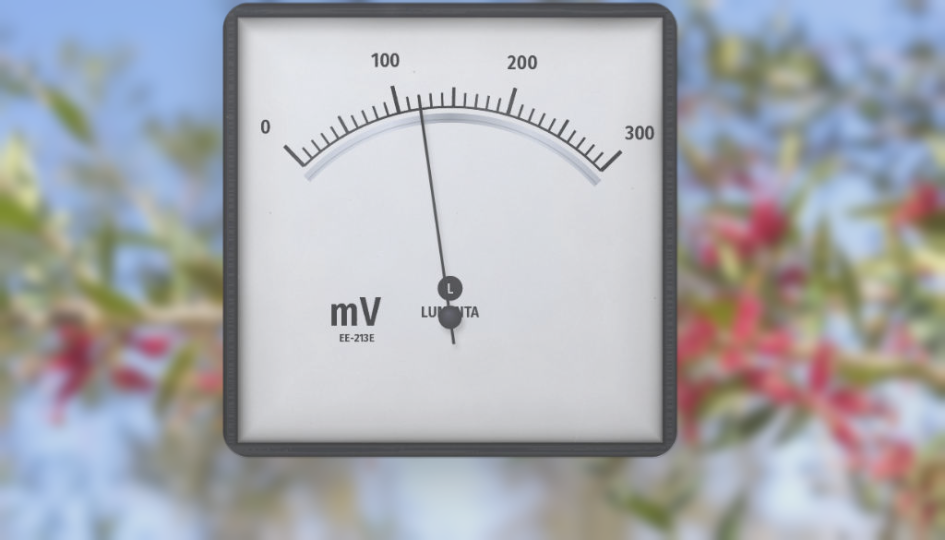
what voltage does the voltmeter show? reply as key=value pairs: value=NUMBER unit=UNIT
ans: value=120 unit=mV
